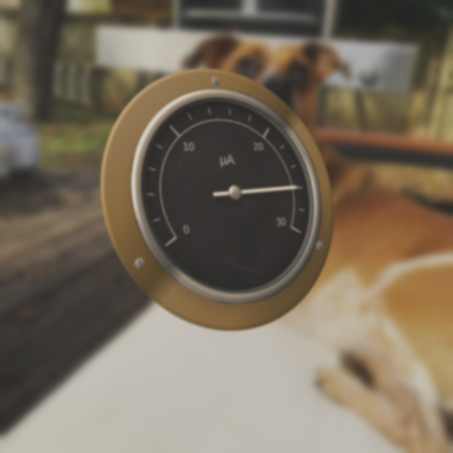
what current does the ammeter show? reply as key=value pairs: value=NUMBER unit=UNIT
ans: value=26 unit=µA
